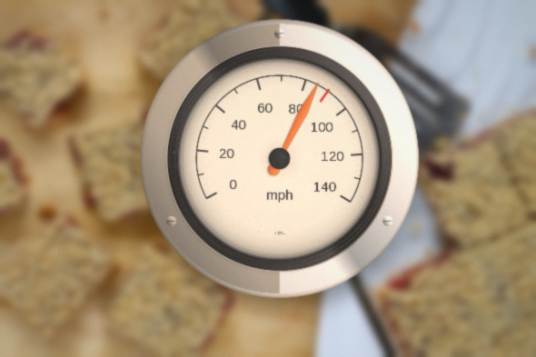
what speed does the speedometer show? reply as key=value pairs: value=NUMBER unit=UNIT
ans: value=85 unit=mph
